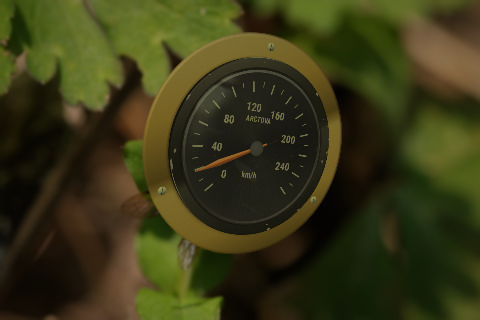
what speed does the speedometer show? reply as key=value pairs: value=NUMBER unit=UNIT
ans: value=20 unit=km/h
